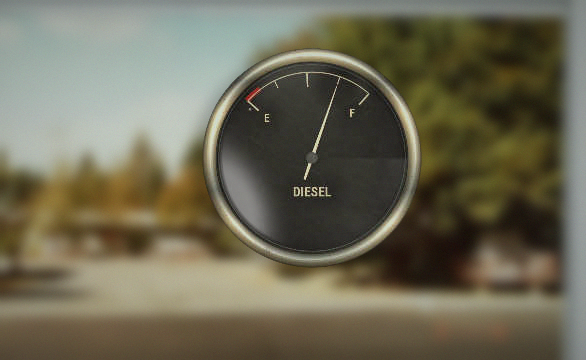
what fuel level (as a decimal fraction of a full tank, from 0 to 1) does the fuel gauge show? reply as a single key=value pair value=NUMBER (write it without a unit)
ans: value=0.75
